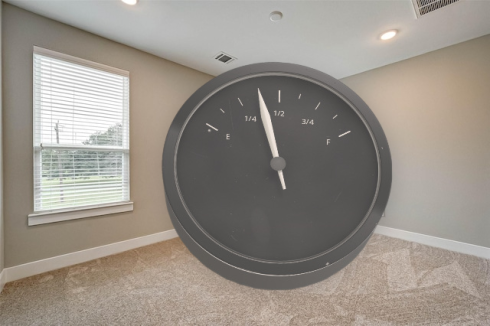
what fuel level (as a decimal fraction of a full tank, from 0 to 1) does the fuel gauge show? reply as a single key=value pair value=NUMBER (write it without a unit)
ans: value=0.375
